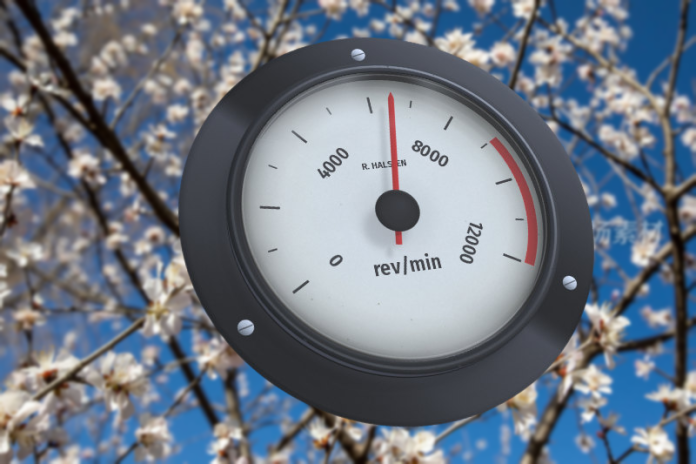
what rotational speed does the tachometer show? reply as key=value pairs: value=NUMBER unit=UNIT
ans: value=6500 unit=rpm
